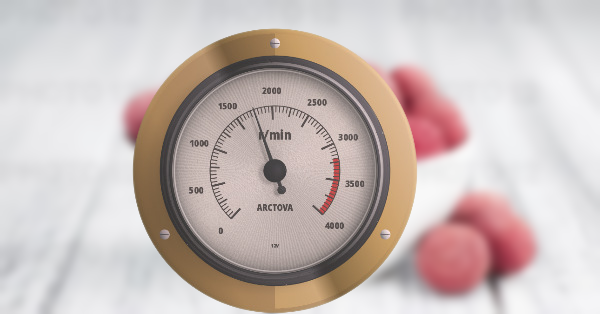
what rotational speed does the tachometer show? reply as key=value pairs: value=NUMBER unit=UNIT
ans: value=1750 unit=rpm
